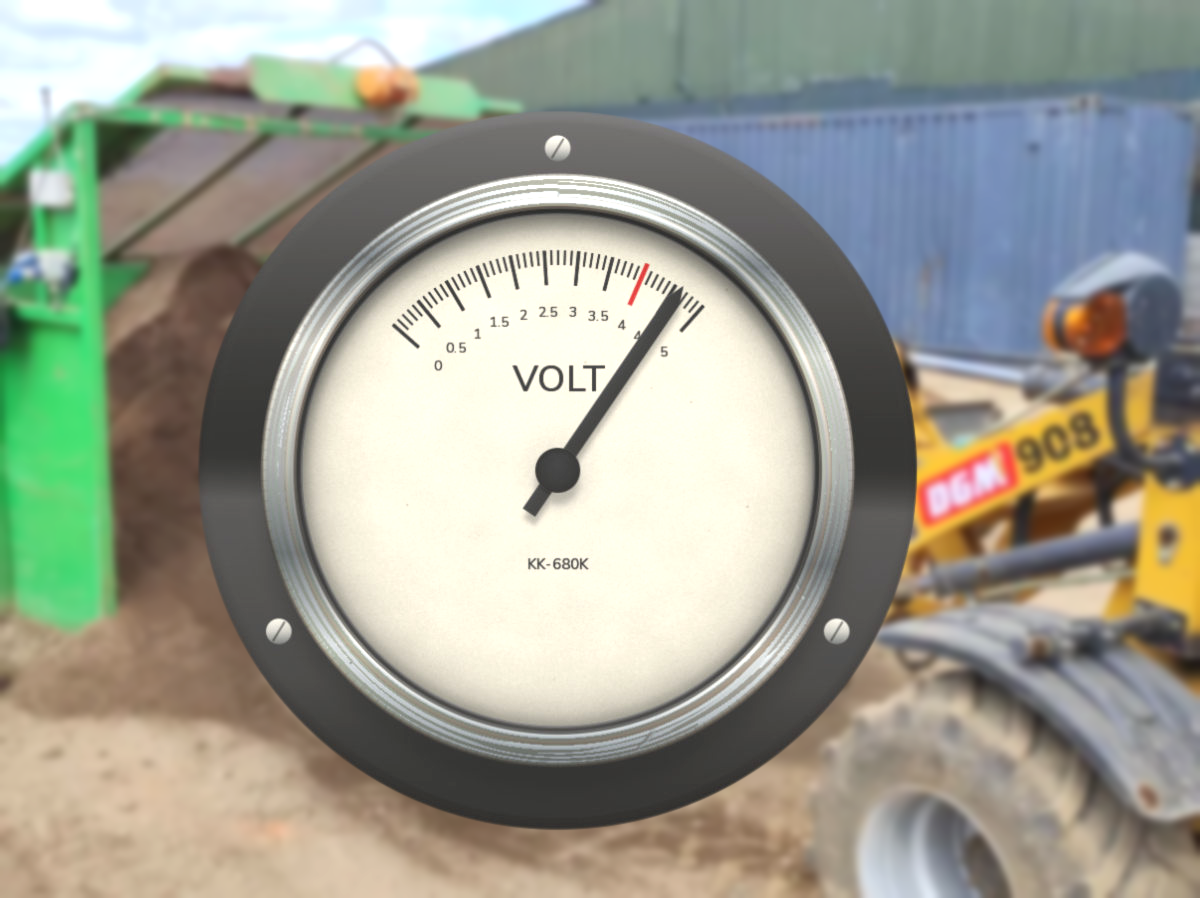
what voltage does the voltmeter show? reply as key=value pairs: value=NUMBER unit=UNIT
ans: value=4.6 unit=V
